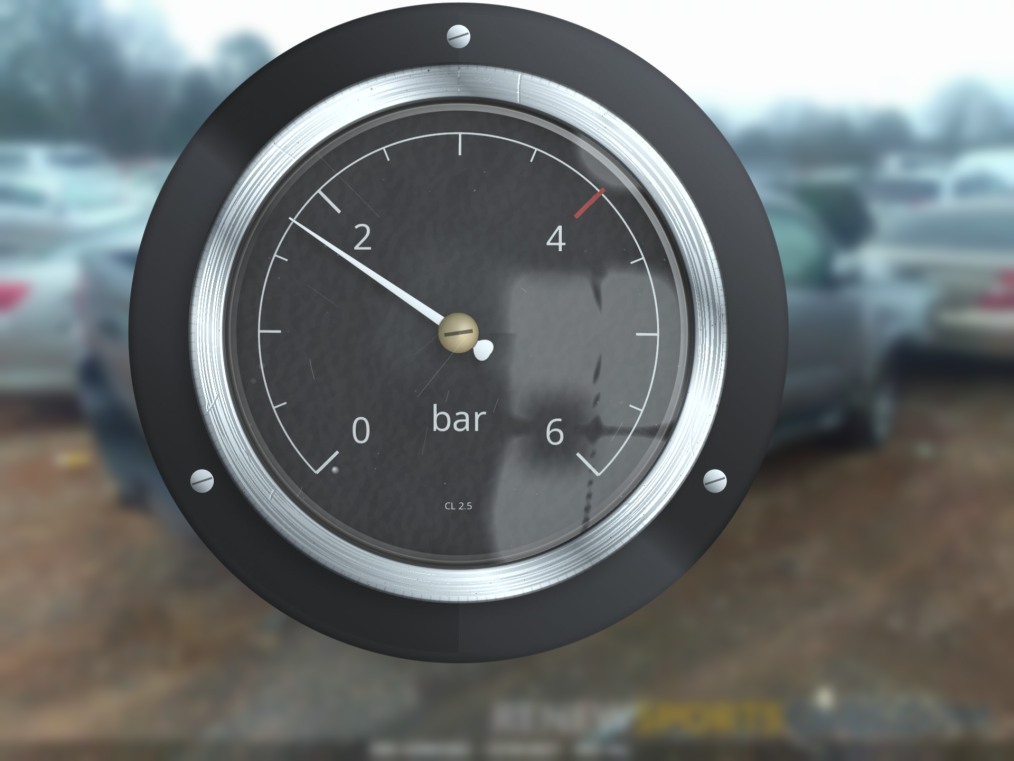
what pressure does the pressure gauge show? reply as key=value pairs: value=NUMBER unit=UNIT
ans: value=1.75 unit=bar
